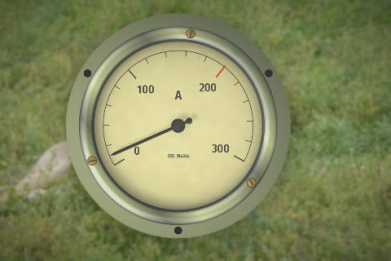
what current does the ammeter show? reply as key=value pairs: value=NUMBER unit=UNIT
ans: value=10 unit=A
